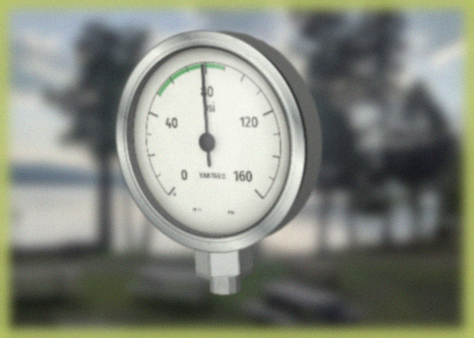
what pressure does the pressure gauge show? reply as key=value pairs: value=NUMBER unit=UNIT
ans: value=80 unit=psi
